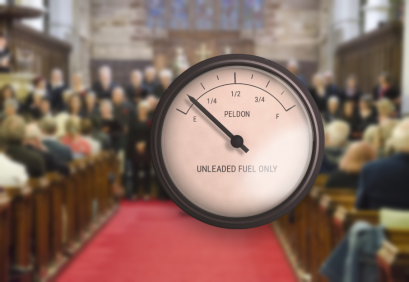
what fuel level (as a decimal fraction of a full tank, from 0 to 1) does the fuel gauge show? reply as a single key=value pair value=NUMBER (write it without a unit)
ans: value=0.125
